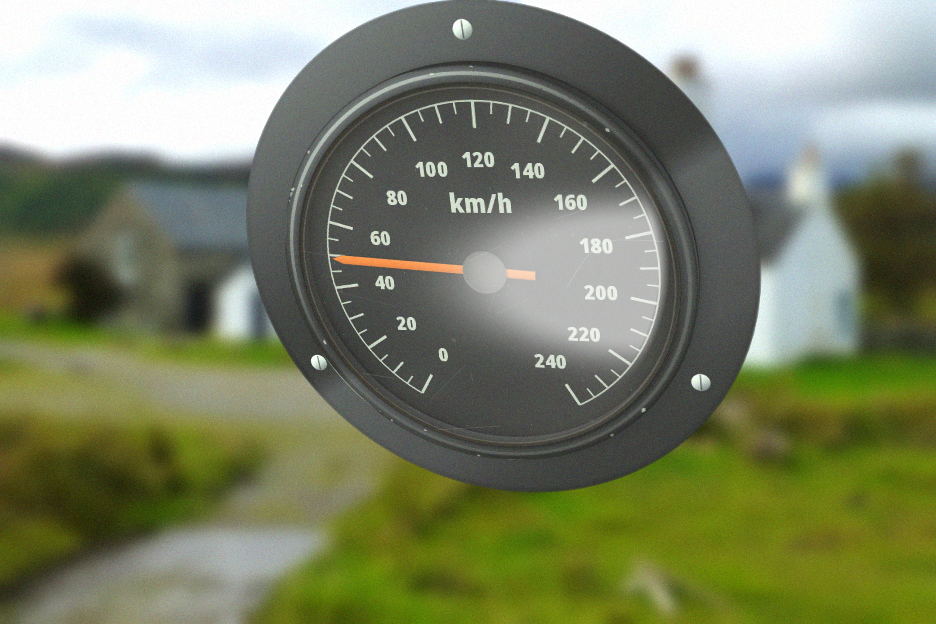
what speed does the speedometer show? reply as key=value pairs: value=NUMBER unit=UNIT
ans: value=50 unit=km/h
